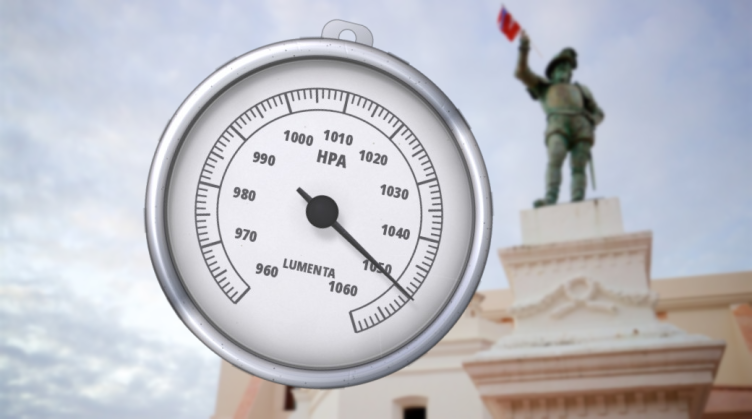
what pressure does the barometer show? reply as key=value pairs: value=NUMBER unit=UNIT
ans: value=1050 unit=hPa
